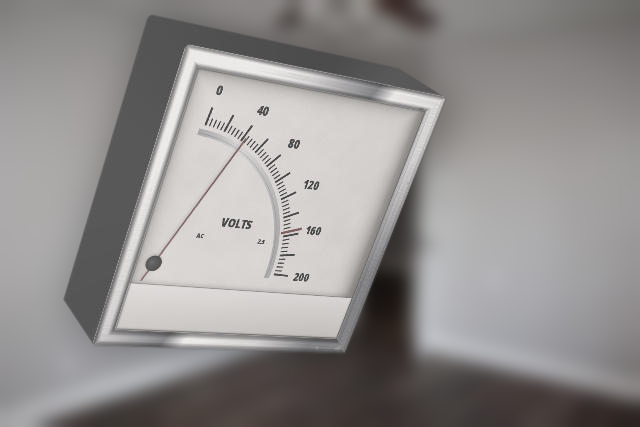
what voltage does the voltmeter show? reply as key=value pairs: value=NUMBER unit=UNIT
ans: value=40 unit=V
